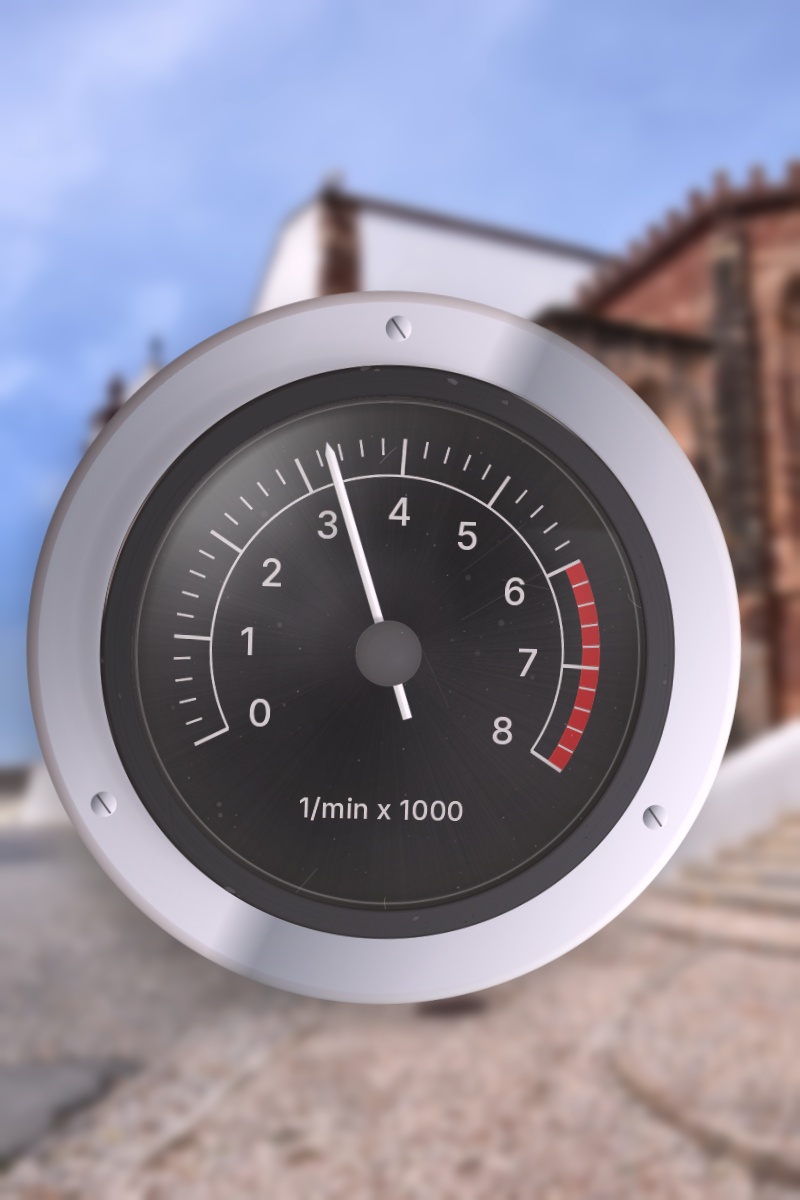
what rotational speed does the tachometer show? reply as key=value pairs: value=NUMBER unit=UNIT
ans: value=3300 unit=rpm
